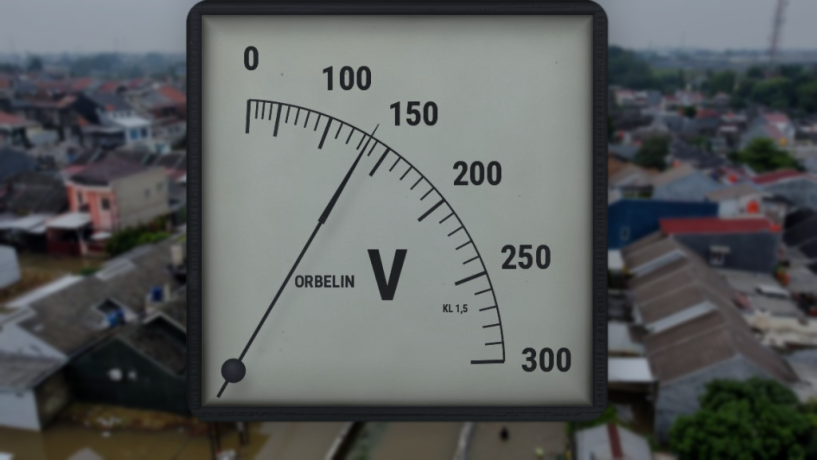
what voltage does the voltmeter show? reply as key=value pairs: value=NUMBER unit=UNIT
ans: value=135 unit=V
